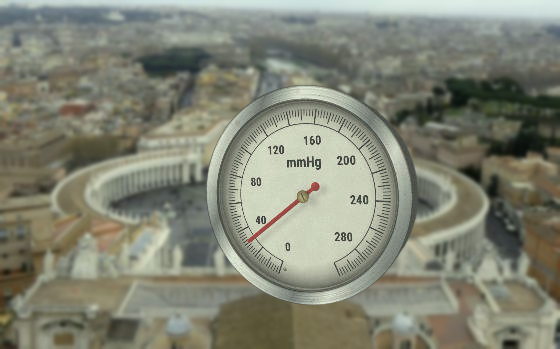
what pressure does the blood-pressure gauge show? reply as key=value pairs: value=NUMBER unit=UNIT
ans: value=30 unit=mmHg
